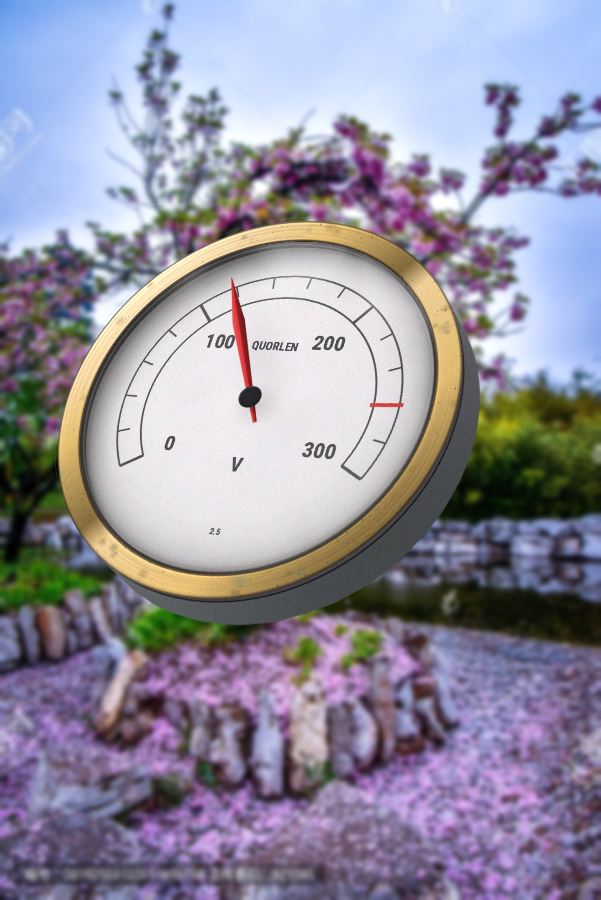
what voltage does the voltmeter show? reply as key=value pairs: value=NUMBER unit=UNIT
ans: value=120 unit=V
